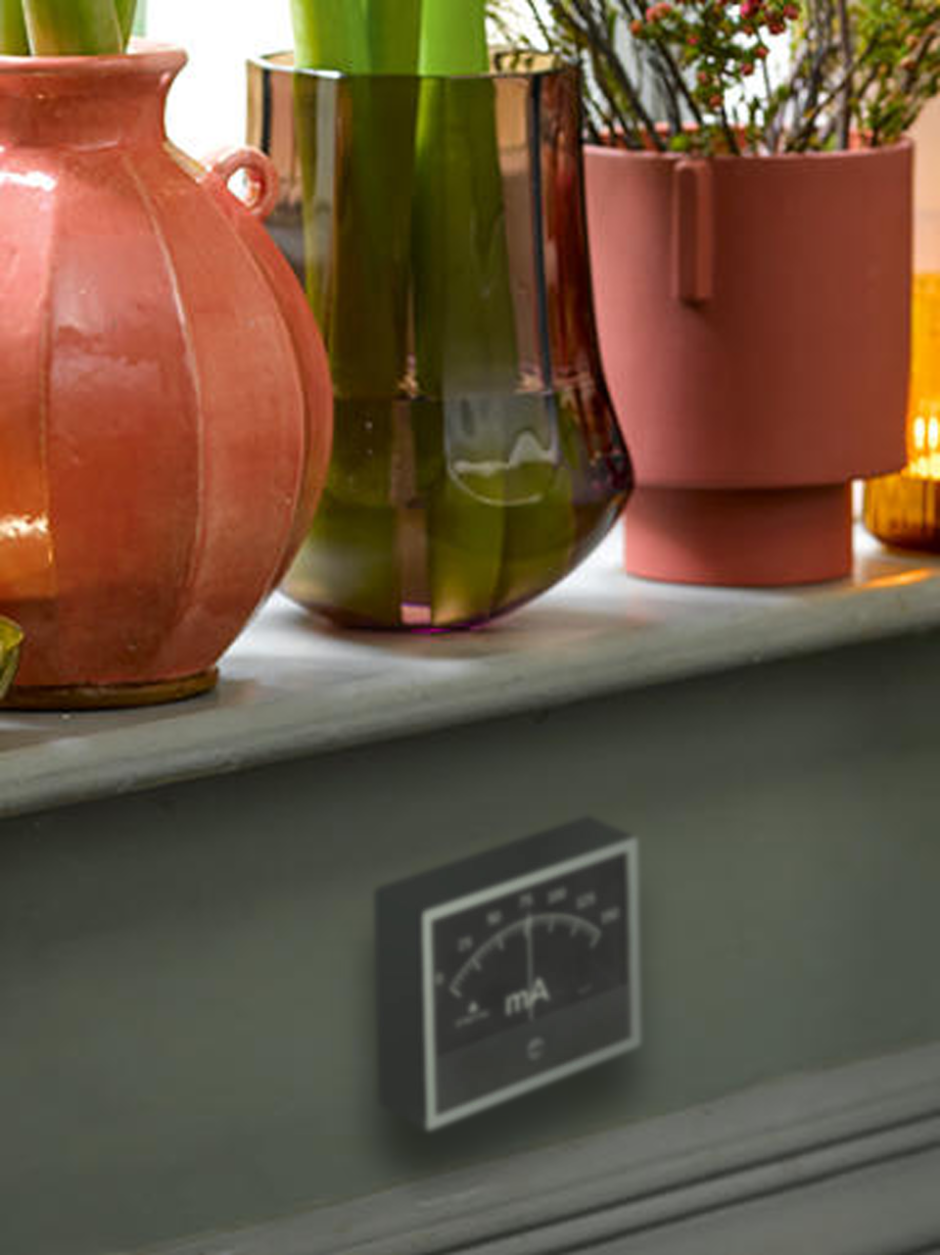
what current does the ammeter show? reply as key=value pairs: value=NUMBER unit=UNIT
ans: value=75 unit=mA
